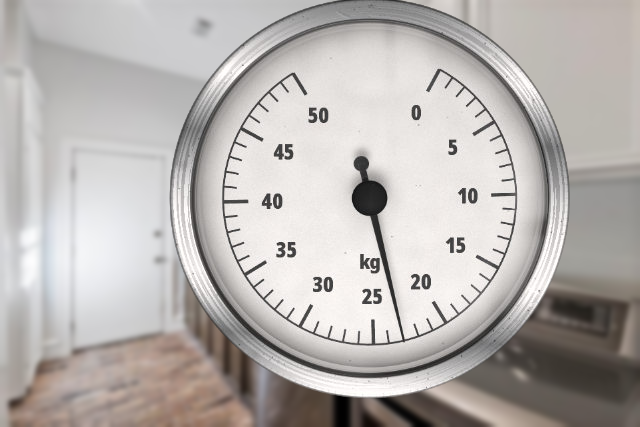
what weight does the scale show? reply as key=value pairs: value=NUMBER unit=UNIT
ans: value=23 unit=kg
